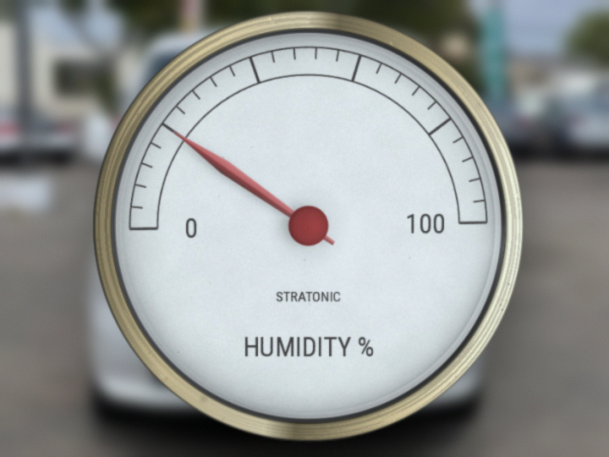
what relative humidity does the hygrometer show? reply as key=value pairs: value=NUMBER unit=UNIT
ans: value=20 unit=%
